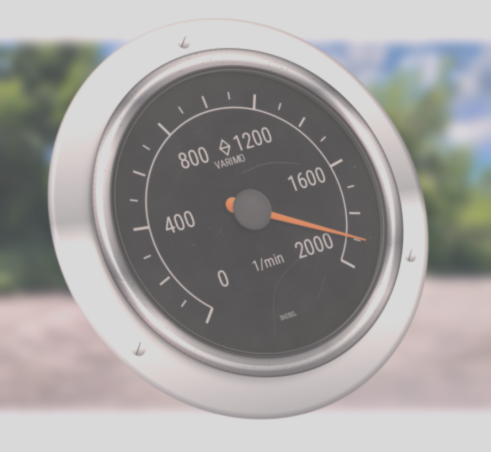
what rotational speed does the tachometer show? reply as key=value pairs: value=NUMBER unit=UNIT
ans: value=1900 unit=rpm
